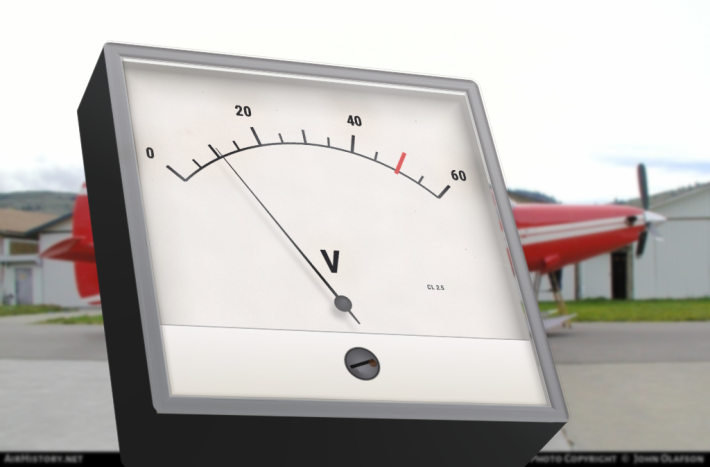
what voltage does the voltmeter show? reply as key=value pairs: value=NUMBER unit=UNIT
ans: value=10 unit=V
